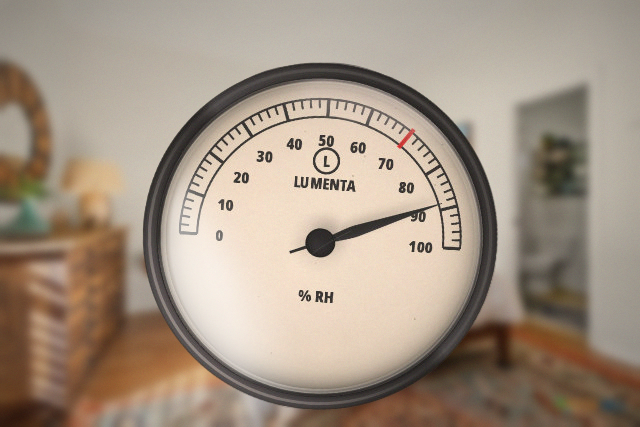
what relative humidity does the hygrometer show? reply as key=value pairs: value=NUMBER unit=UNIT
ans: value=88 unit=%
